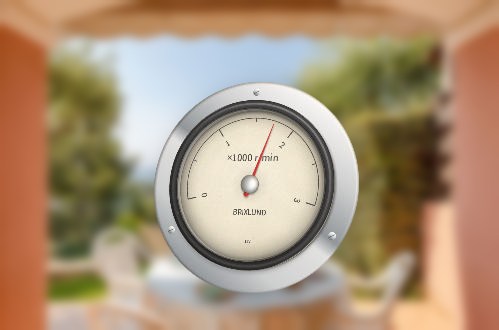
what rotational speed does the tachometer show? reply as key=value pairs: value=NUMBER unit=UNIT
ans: value=1750 unit=rpm
